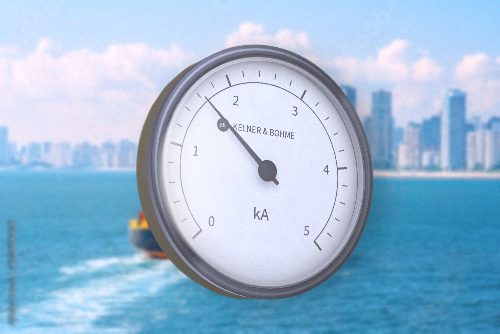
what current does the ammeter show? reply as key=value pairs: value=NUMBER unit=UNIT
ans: value=1.6 unit=kA
